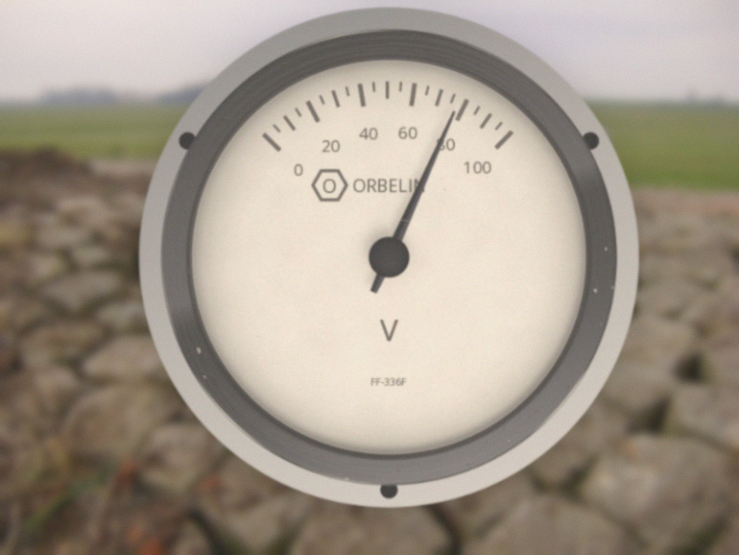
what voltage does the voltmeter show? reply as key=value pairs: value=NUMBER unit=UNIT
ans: value=77.5 unit=V
